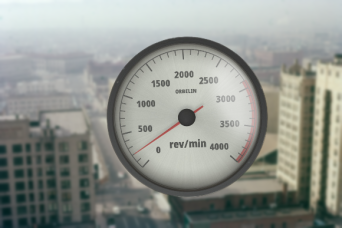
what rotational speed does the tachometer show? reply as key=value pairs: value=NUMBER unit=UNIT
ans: value=200 unit=rpm
